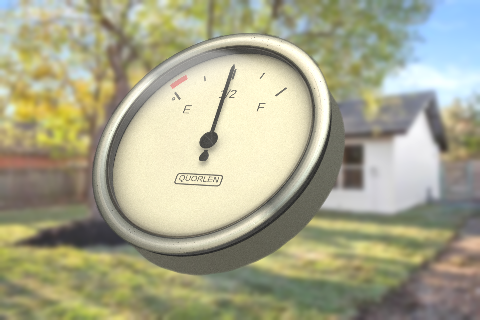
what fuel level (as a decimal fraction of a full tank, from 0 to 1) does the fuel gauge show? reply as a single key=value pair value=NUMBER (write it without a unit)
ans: value=0.5
